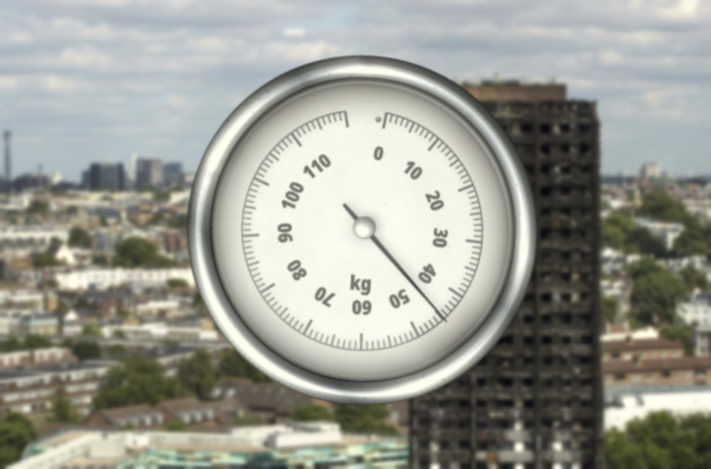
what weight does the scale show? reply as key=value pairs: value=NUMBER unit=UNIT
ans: value=45 unit=kg
